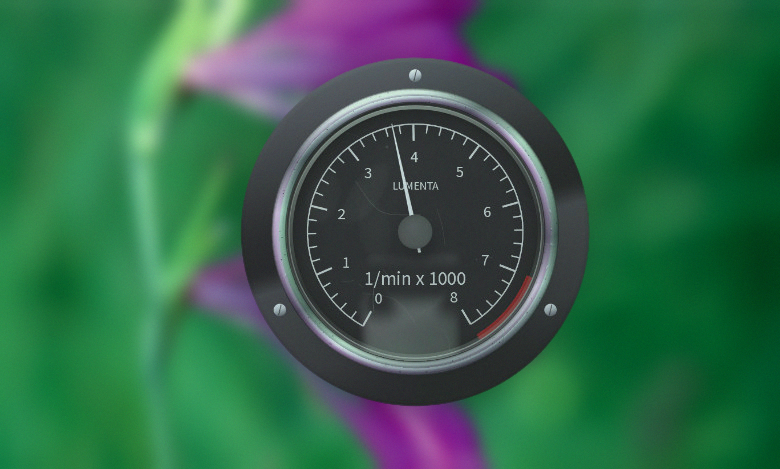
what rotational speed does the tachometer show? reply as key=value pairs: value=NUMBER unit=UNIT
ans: value=3700 unit=rpm
